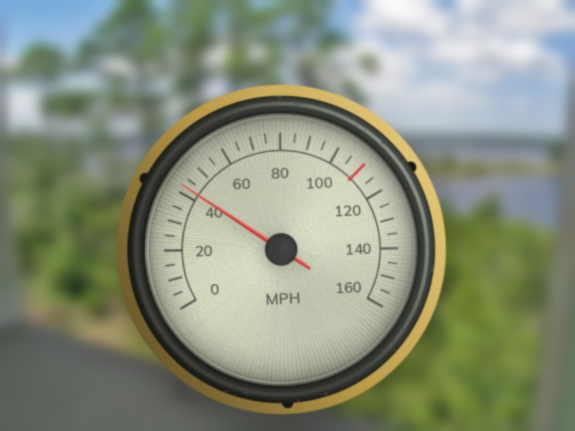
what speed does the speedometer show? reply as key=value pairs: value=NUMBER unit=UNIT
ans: value=42.5 unit=mph
